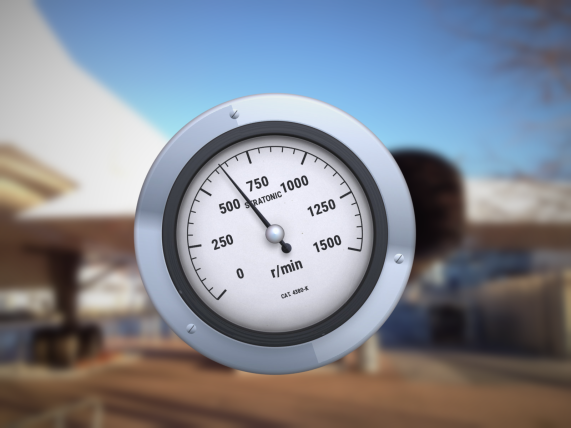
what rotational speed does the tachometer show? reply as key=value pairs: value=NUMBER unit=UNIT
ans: value=625 unit=rpm
